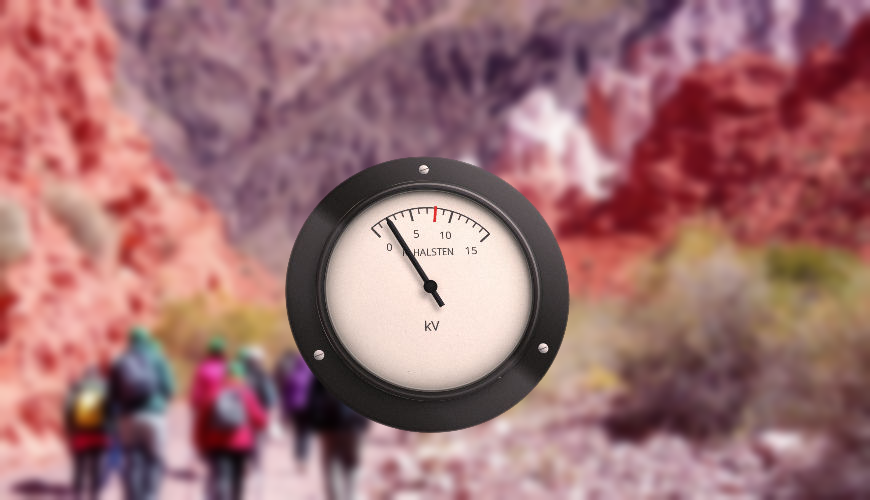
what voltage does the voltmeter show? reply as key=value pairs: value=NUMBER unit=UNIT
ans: value=2 unit=kV
